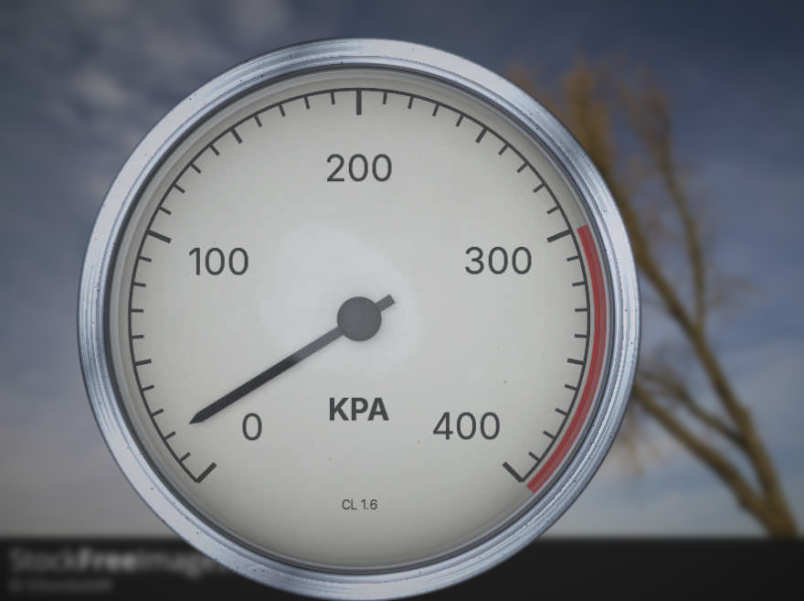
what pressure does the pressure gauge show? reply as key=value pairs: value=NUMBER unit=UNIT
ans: value=20 unit=kPa
